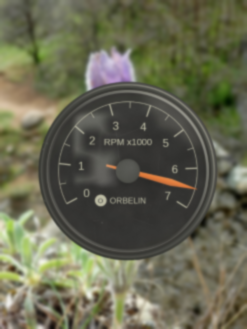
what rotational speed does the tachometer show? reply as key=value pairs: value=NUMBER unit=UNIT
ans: value=6500 unit=rpm
